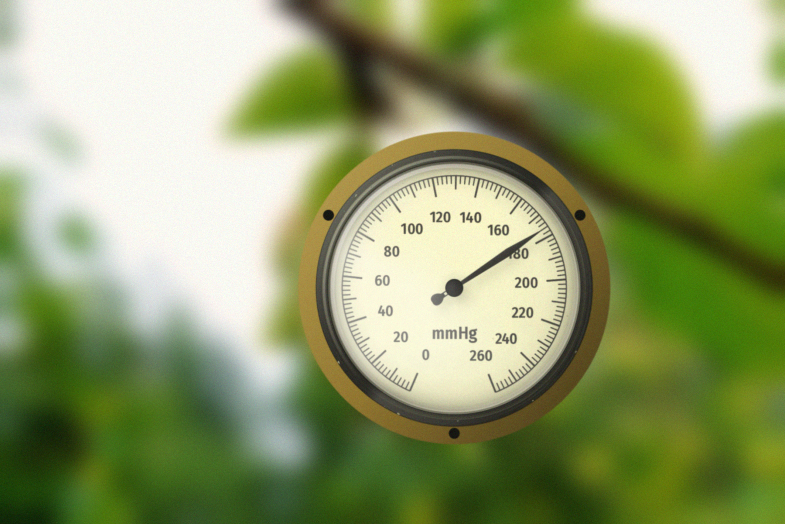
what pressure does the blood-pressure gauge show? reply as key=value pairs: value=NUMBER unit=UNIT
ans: value=176 unit=mmHg
